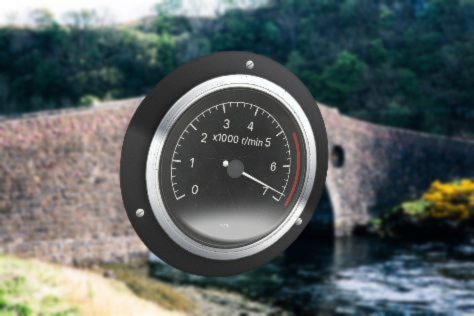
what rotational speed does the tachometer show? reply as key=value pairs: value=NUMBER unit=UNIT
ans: value=6800 unit=rpm
